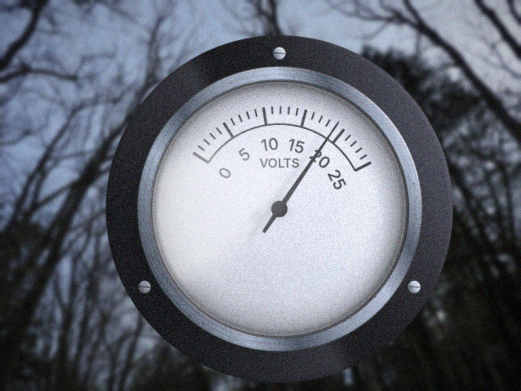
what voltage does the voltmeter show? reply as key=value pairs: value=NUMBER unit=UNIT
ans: value=19 unit=V
